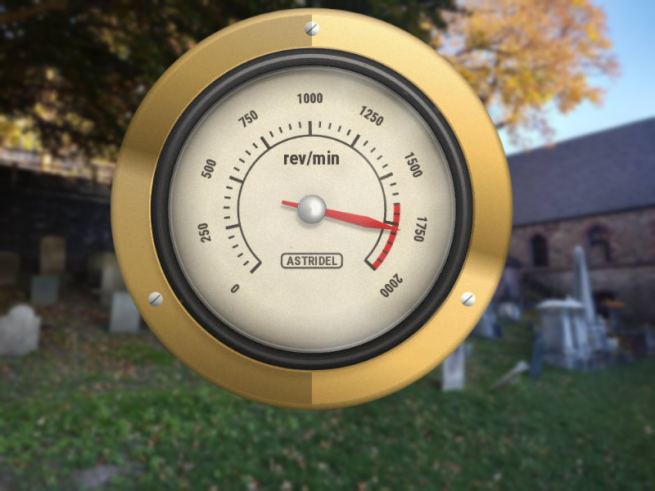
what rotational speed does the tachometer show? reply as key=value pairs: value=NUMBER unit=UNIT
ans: value=1775 unit=rpm
